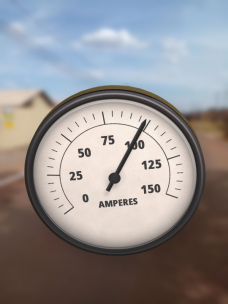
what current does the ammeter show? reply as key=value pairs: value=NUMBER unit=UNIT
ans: value=97.5 unit=A
